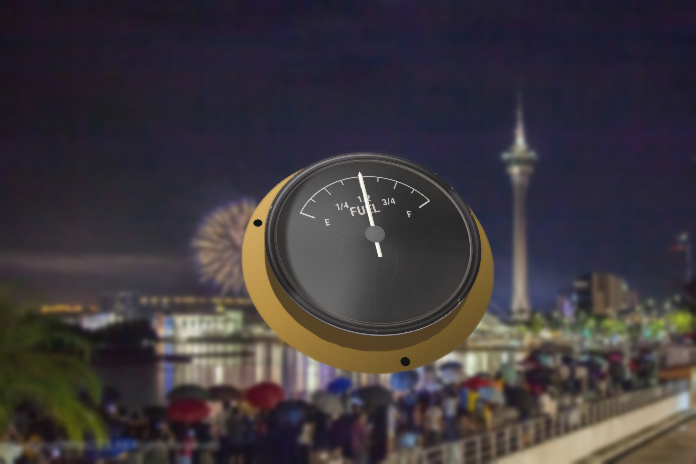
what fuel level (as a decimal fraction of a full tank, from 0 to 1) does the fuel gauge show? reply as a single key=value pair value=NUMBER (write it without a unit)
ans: value=0.5
